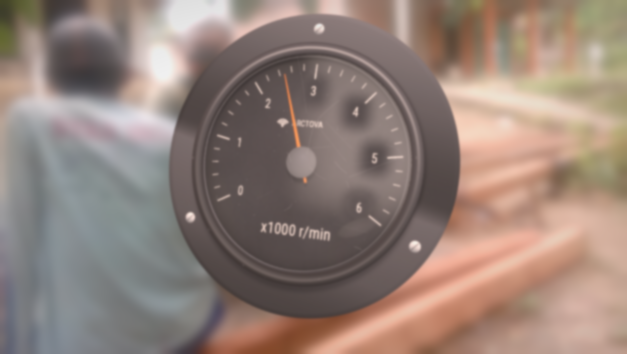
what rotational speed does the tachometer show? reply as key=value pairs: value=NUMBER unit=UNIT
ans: value=2500 unit=rpm
